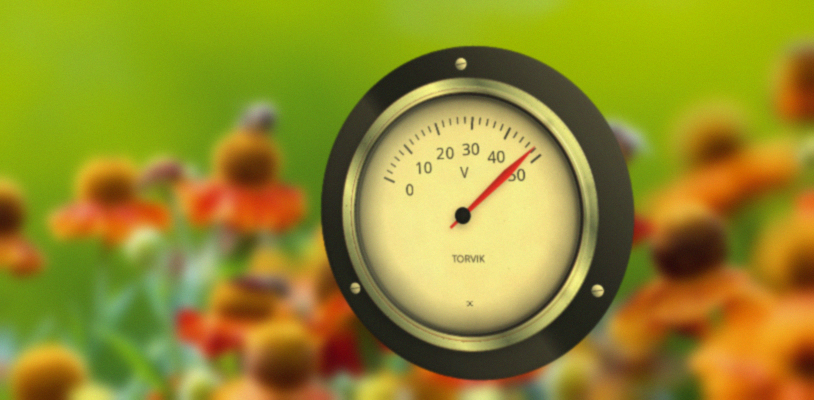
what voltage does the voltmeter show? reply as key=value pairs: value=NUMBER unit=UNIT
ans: value=48 unit=V
